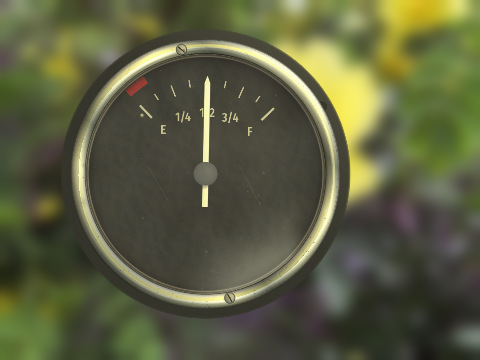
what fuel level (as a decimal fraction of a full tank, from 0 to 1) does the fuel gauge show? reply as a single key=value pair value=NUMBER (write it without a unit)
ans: value=0.5
